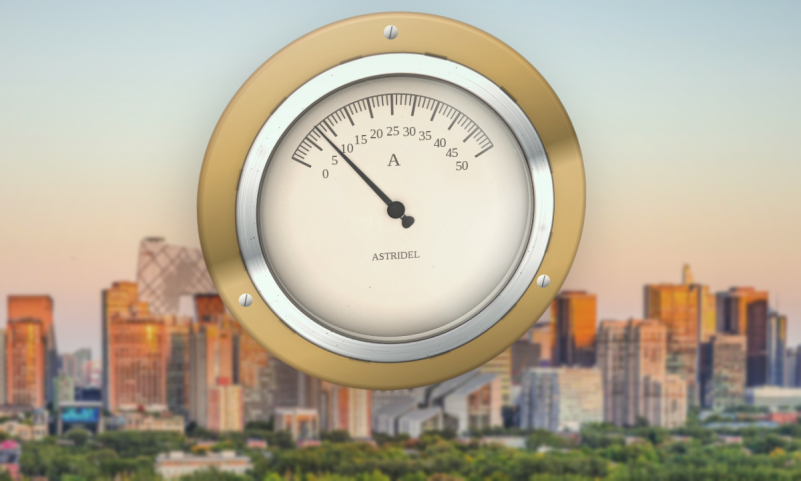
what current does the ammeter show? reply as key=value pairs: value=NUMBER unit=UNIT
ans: value=8 unit=A
